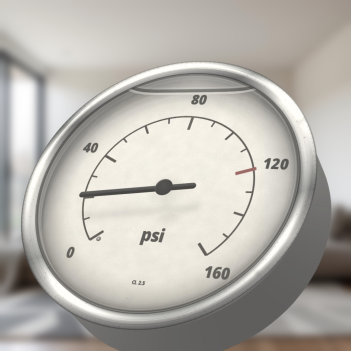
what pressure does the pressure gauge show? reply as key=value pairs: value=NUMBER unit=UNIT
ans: value=20 unit=psi
